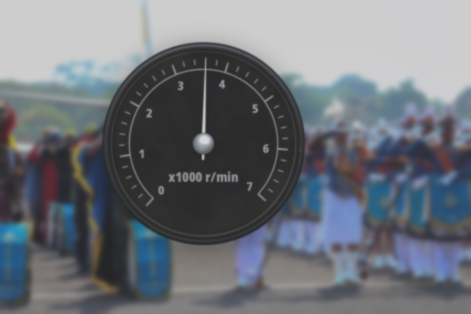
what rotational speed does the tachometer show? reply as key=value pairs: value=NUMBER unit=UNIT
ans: value=3600 unit=rpm
